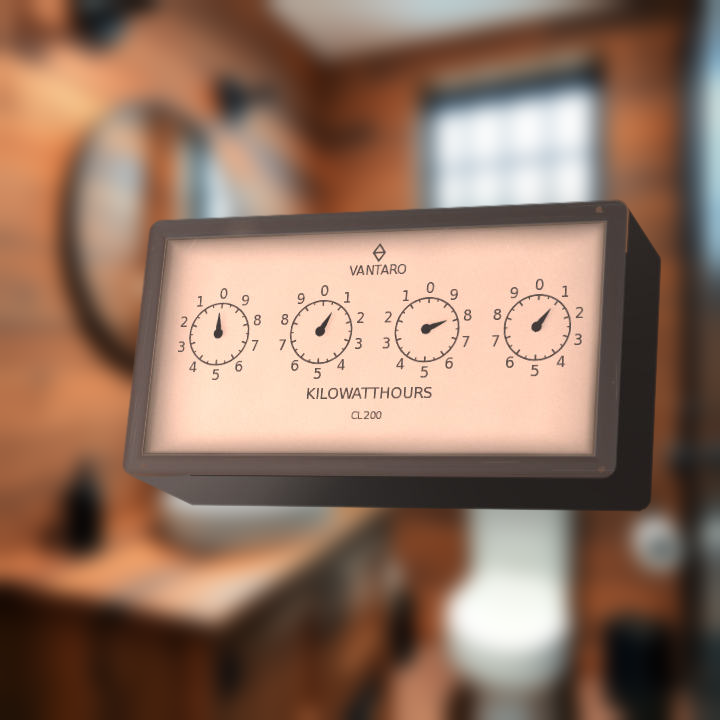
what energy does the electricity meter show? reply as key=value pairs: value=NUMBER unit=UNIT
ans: value=81 unit=kWh
